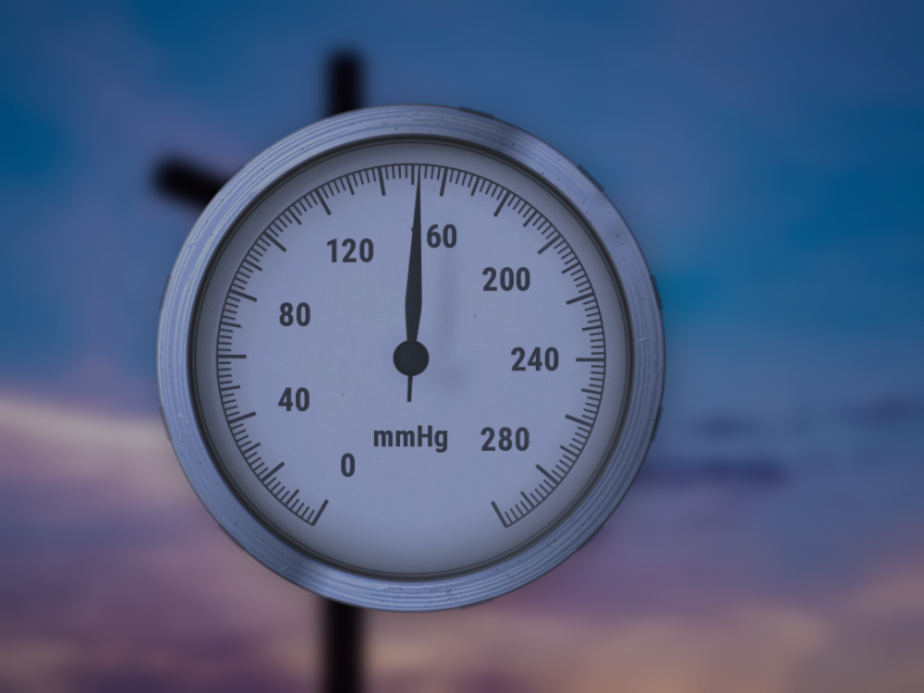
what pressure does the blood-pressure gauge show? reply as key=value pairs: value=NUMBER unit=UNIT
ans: value=152 unit=mmHg
